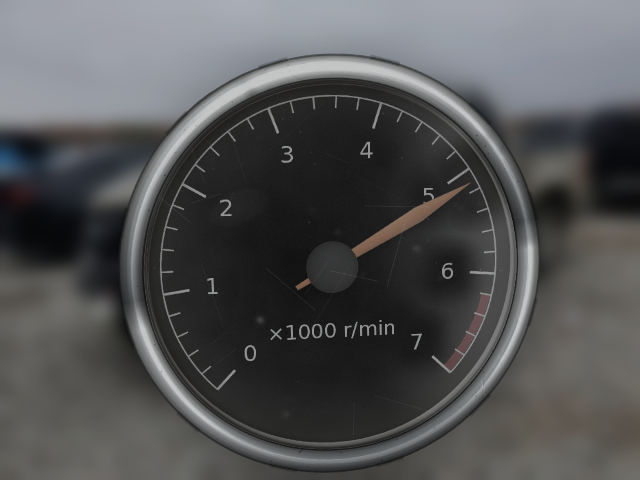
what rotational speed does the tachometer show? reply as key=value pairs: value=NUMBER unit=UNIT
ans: value=5100 unit=rpm
